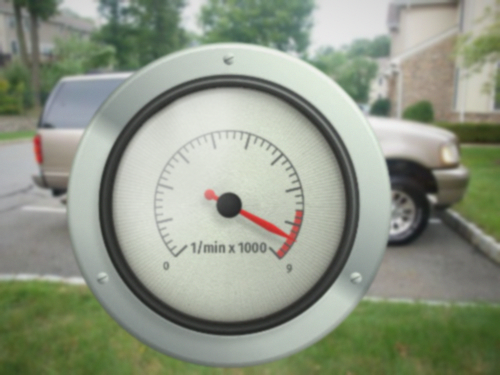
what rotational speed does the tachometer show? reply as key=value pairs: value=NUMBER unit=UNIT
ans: value=8400 unit=rpm
